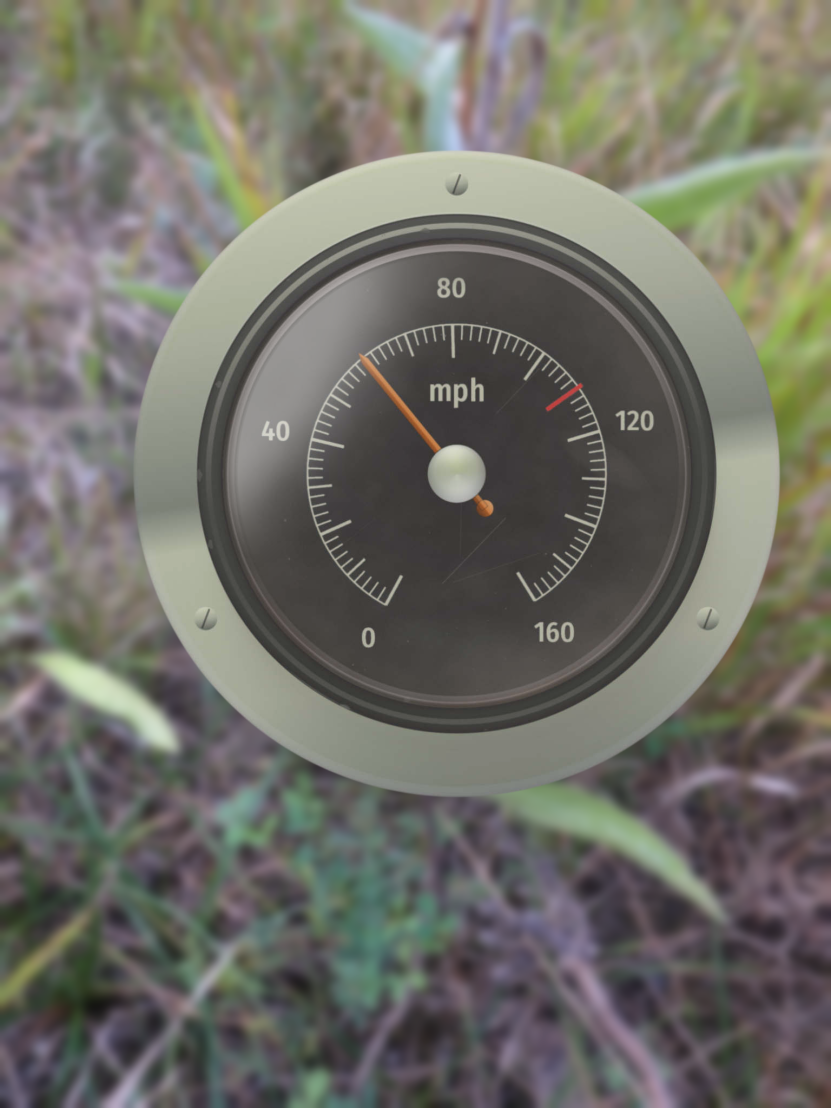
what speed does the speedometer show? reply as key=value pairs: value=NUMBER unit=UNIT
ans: value=60 unit=mph
